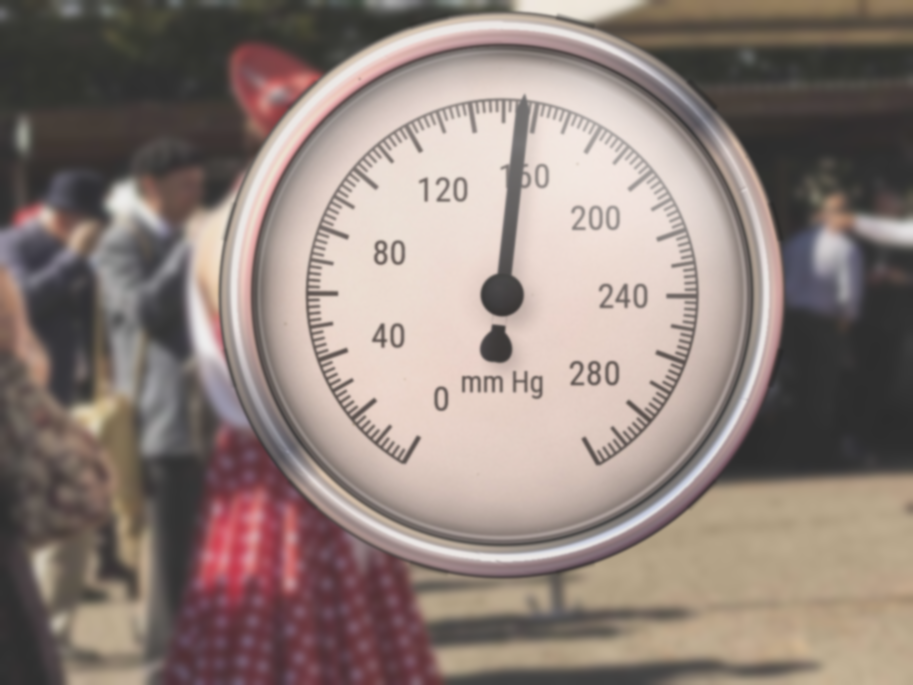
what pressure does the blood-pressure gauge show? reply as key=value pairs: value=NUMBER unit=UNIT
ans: value=156 unit=mmHg
